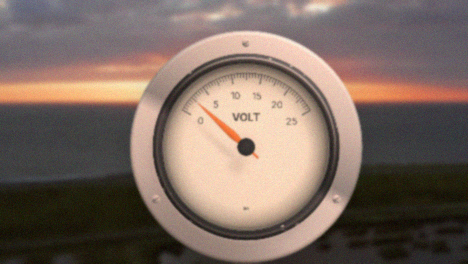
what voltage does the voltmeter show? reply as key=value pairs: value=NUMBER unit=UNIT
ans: value=2.5 unit=V
